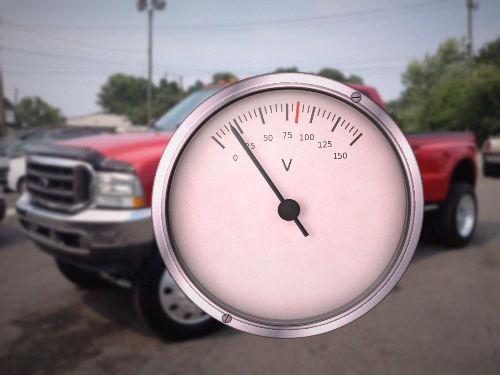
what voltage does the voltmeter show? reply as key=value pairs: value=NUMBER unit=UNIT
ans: value=20 unit=V
